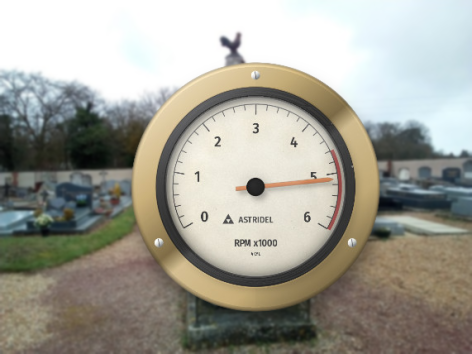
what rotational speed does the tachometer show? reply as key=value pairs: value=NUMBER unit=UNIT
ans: value=5100 unit=rpm
